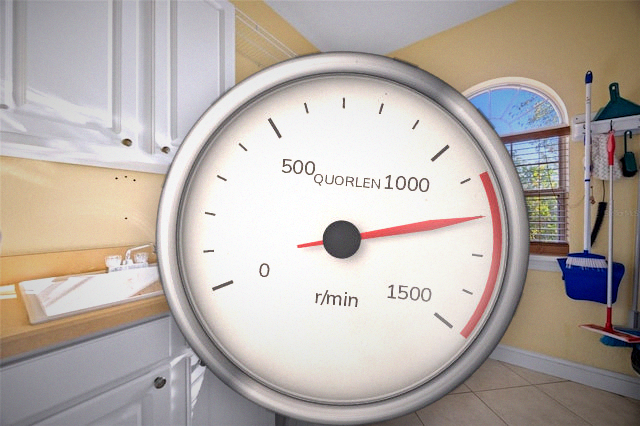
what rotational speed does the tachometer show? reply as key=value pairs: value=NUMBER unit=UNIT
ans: value=1200 unit=rpm
